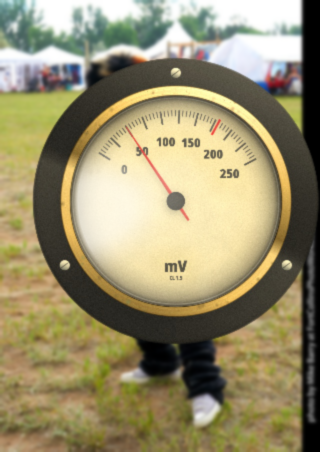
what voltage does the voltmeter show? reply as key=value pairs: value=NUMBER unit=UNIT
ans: value=50 unit=mV
